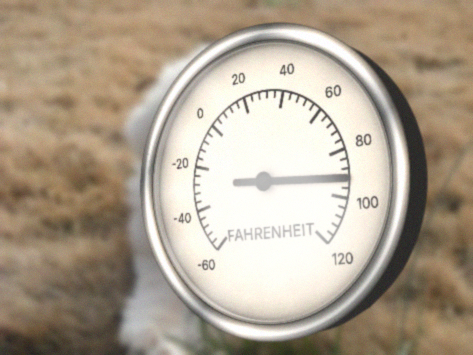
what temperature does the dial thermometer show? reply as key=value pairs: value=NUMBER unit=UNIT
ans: value=92 unit=°F
